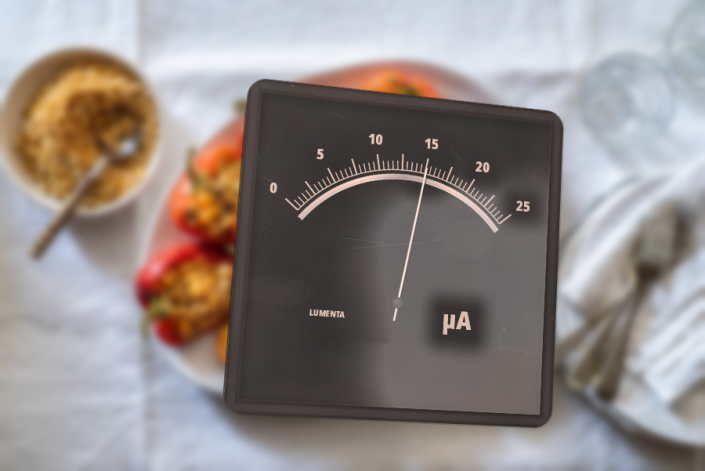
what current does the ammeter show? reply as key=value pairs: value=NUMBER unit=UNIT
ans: value=15 unit=µA
